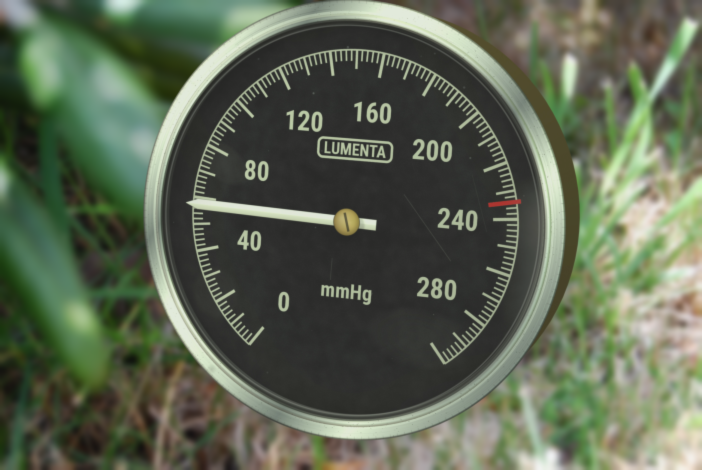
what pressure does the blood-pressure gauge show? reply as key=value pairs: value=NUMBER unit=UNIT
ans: value=58 unit=mmHg
